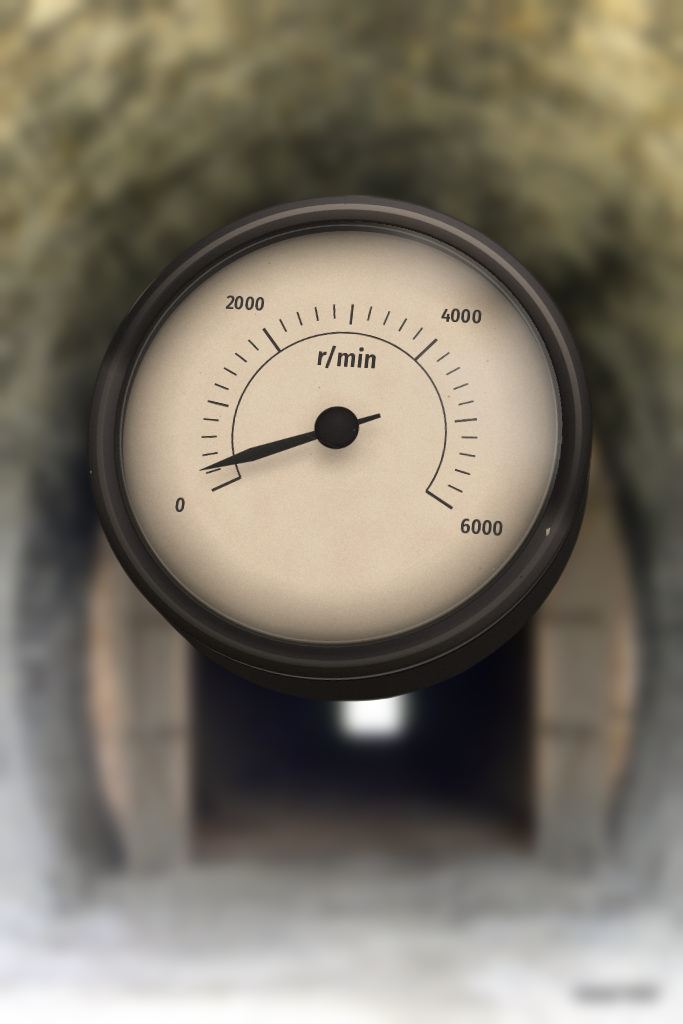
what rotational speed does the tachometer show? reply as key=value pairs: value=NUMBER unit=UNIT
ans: value=200 unit=rpm
